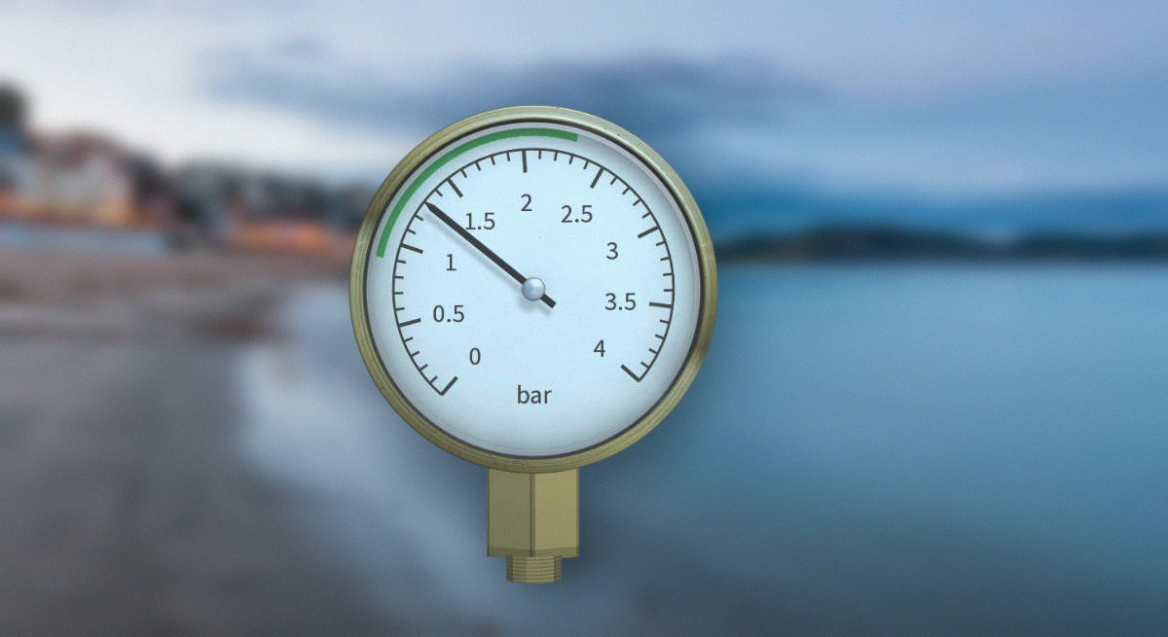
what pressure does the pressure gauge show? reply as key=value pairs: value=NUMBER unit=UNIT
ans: value=1.3 unit=bar
